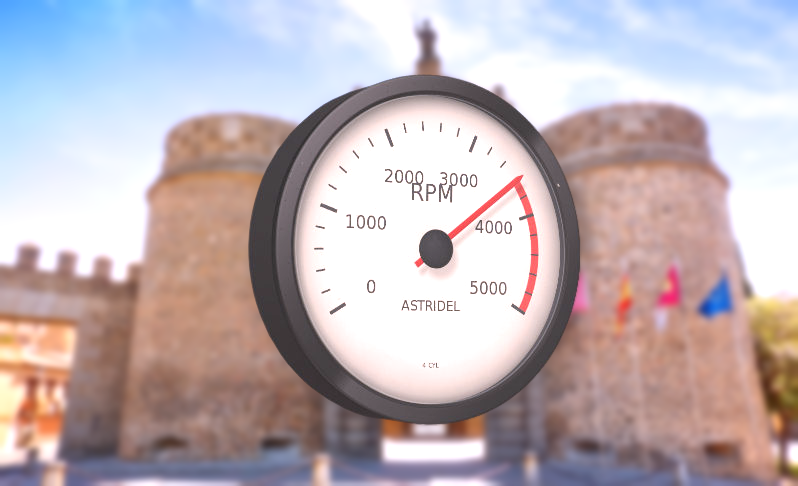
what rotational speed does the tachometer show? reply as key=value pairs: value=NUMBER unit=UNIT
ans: value=3600 unit=rpm
